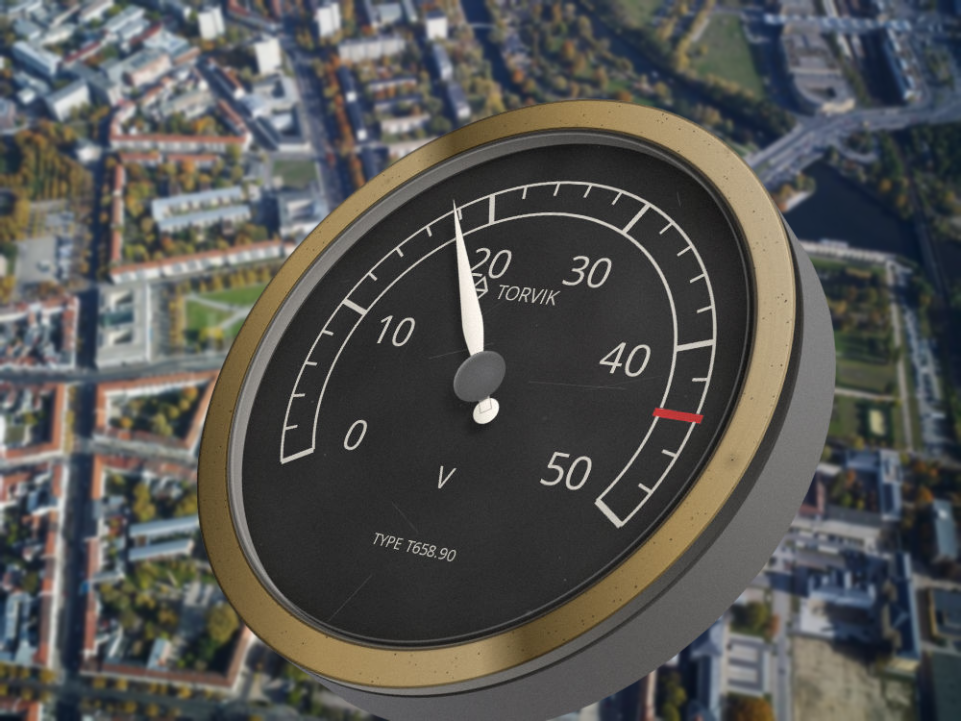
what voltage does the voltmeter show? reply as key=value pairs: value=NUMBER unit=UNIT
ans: value=18 unit=V
